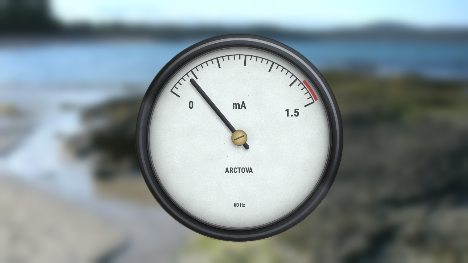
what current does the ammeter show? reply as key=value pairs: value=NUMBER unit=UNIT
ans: value=0.2 unit=mA
